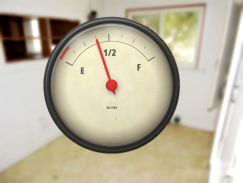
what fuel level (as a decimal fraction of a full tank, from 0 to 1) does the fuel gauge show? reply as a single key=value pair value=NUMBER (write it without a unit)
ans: value=0.375
